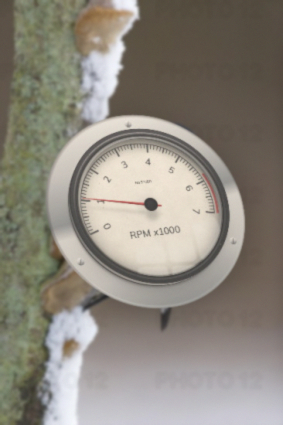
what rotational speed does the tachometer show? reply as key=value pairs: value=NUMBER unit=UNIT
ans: value=1000 unit=rpm
